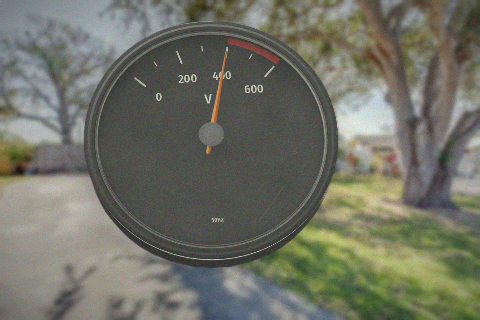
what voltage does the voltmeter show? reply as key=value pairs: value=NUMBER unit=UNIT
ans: value=400 unit=V
